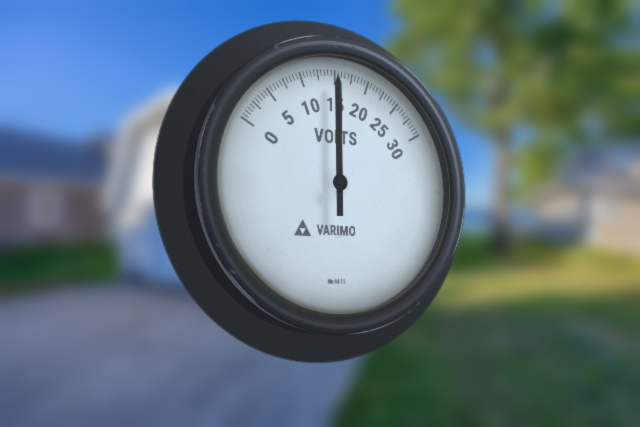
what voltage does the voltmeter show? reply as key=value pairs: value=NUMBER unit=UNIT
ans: value=15 unit=V
